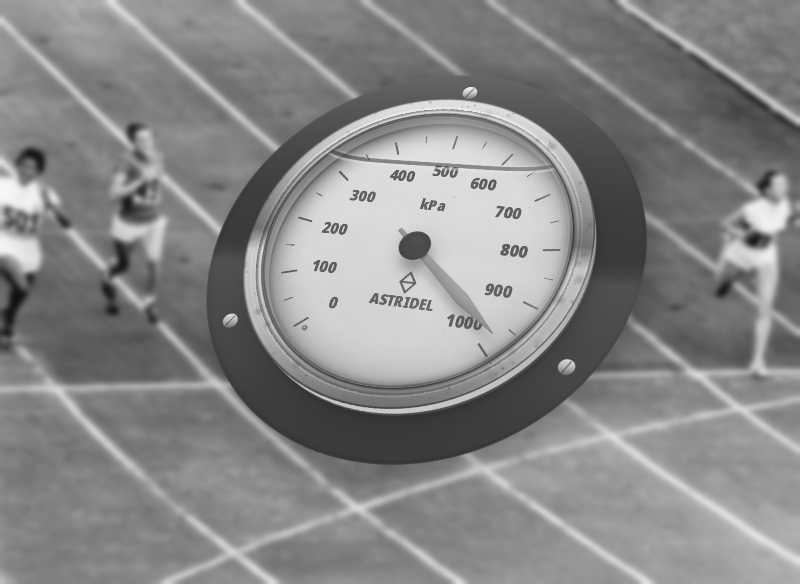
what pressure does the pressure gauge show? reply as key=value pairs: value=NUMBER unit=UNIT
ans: value=975 unit=kPa
